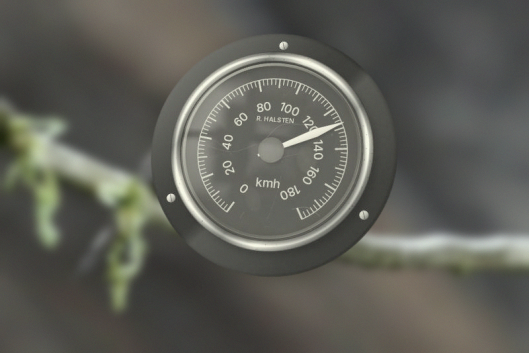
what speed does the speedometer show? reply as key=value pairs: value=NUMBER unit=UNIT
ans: value=128 unit=km/h
